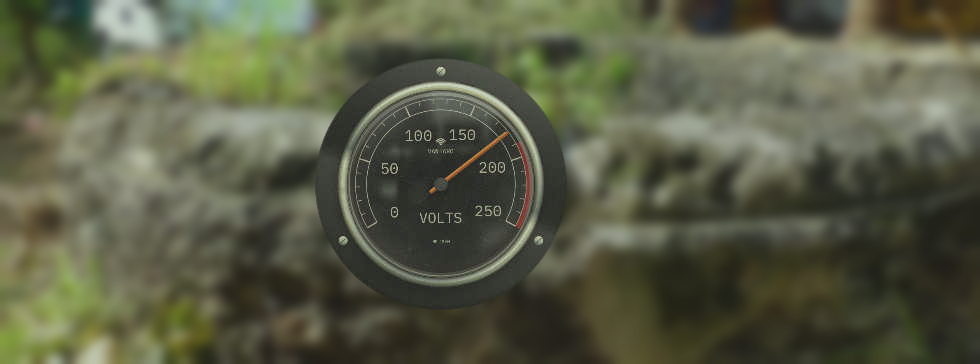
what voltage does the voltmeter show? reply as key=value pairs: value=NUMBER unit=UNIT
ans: value=180 unit=V
